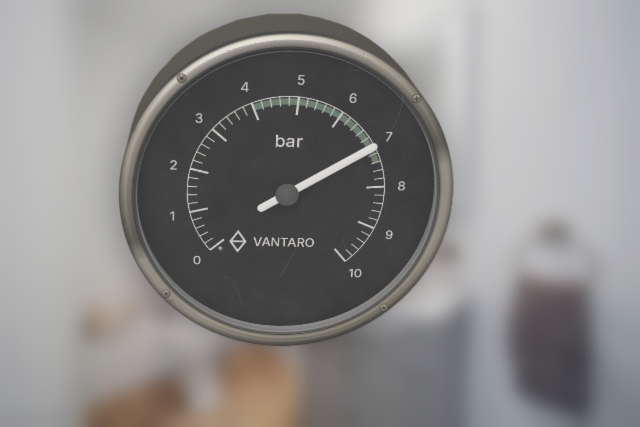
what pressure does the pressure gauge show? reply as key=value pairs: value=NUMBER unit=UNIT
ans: value=7 unit=bar
